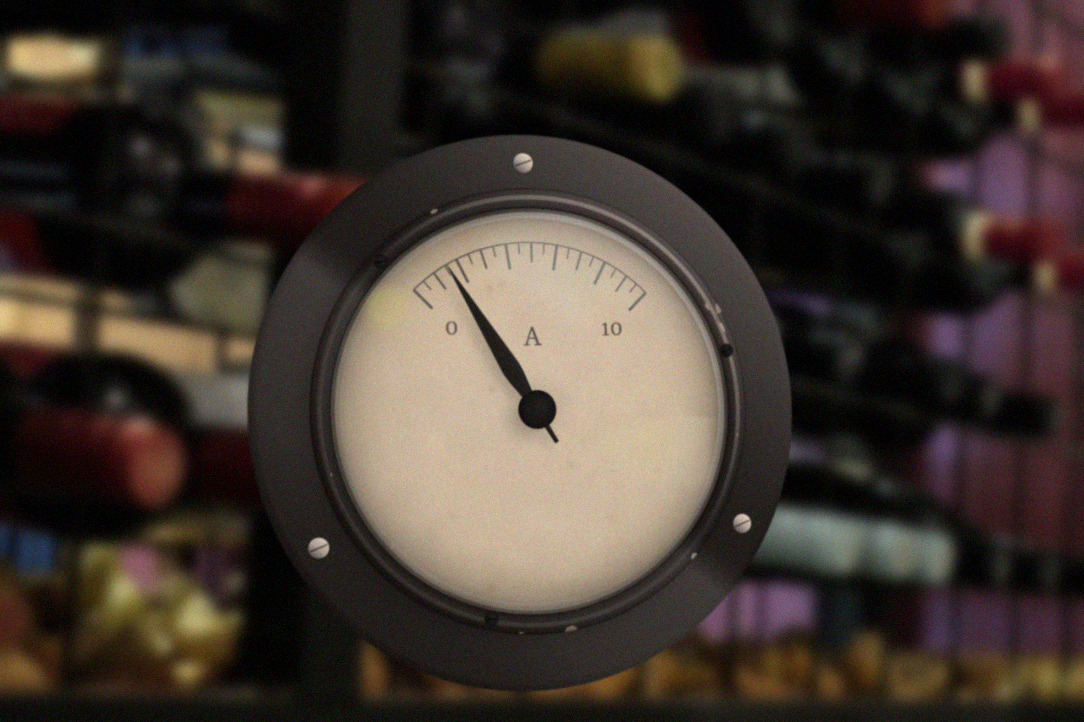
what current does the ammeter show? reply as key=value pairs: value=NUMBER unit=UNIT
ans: value=1.5 unit=A
